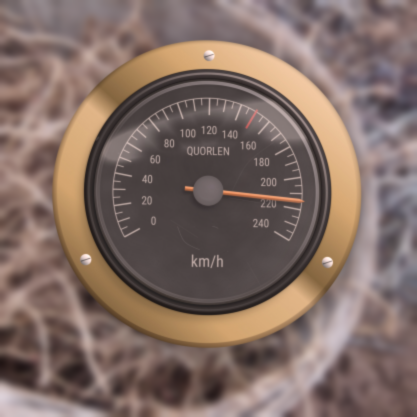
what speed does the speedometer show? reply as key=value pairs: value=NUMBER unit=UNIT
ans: value=215 unit=km/h
